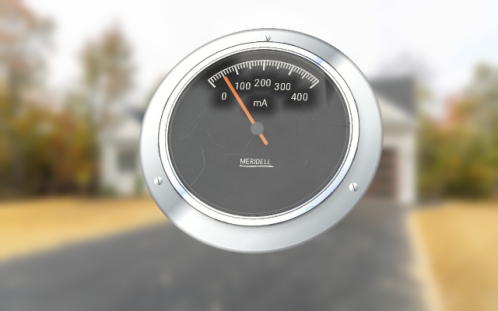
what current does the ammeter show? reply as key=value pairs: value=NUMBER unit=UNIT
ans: value=50 unit=mA
